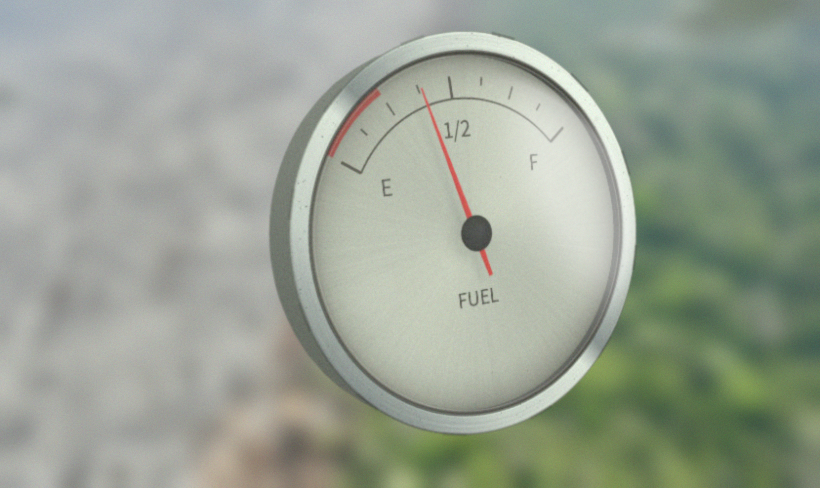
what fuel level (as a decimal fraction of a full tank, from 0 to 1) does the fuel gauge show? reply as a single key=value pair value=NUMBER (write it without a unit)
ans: value=0.375
